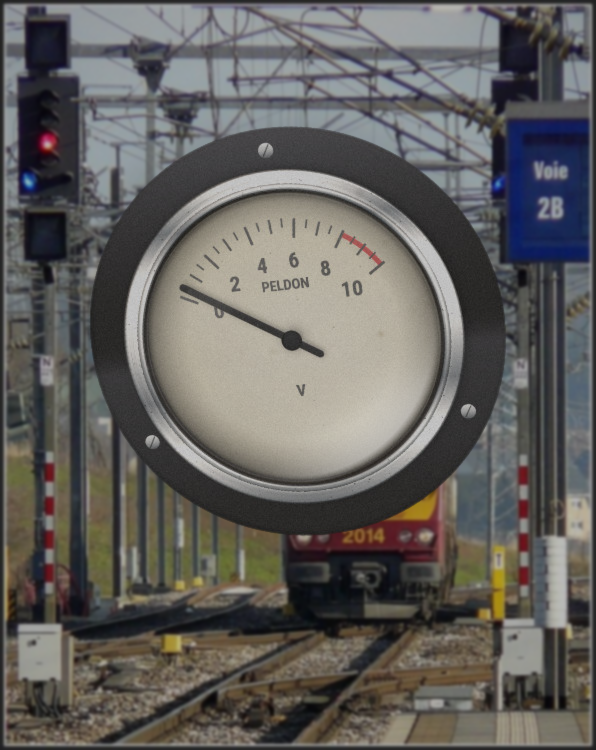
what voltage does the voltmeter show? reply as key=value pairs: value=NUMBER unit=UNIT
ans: value=0.5 unit=V
